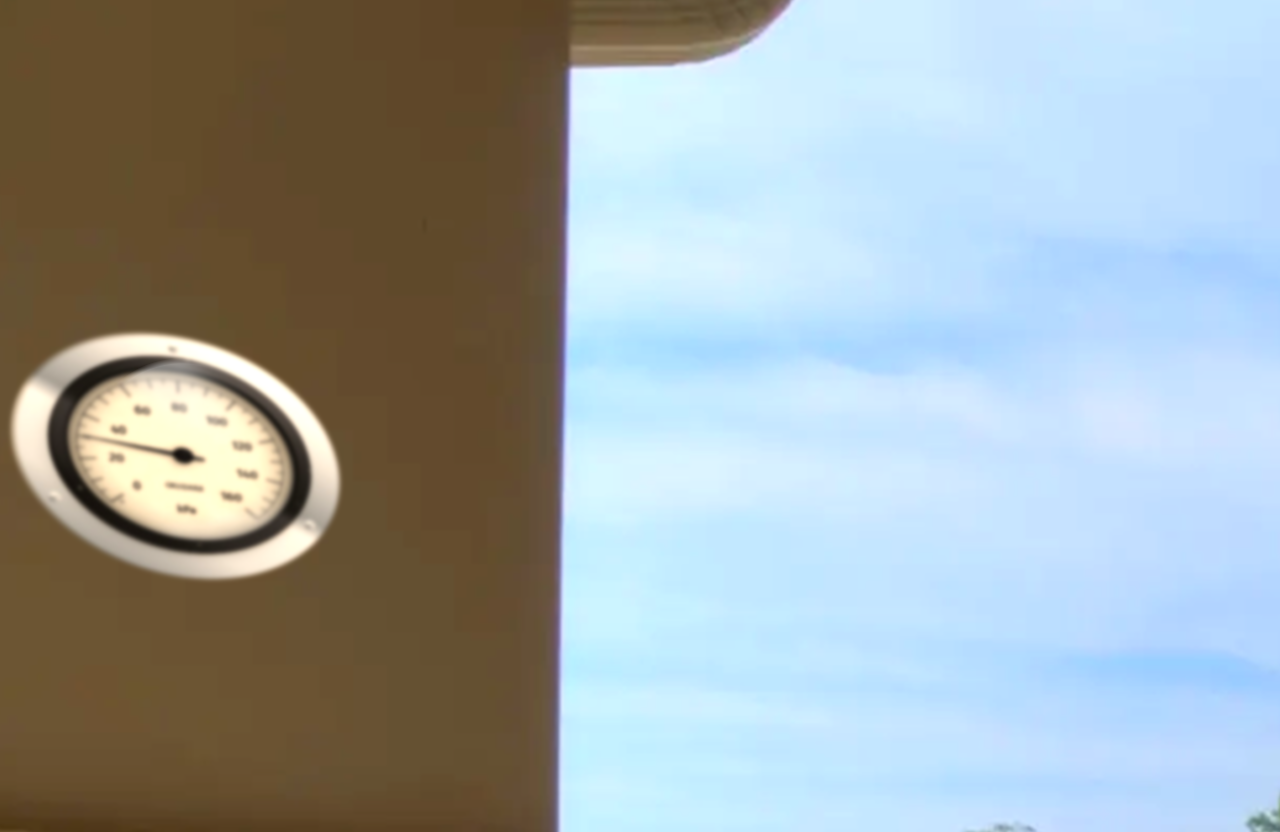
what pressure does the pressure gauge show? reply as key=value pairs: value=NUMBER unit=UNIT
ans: value=30 unit=kPa
